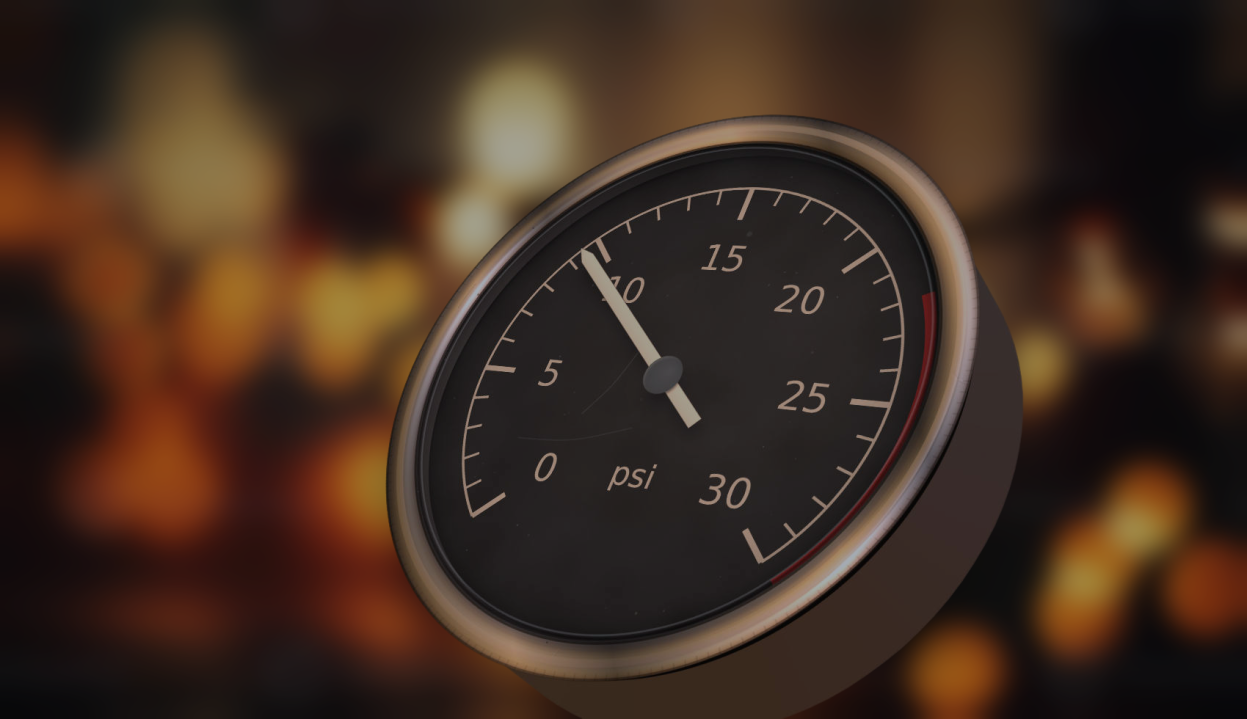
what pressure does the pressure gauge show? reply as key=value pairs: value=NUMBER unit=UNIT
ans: value=9.5 unit=psi
